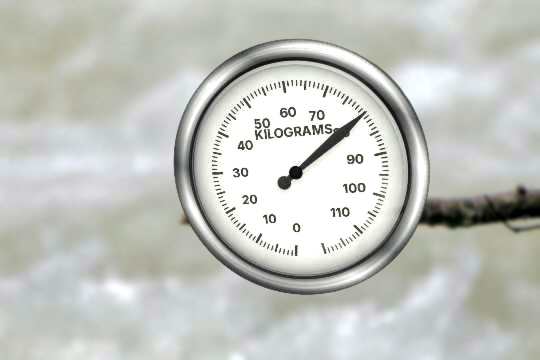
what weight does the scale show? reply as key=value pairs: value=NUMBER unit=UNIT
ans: value=80 unit=kg
